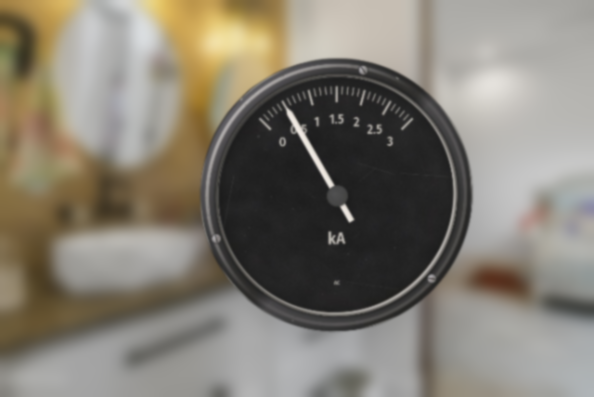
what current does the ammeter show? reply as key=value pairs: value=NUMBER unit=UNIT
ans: value=0.5 unit=kA
